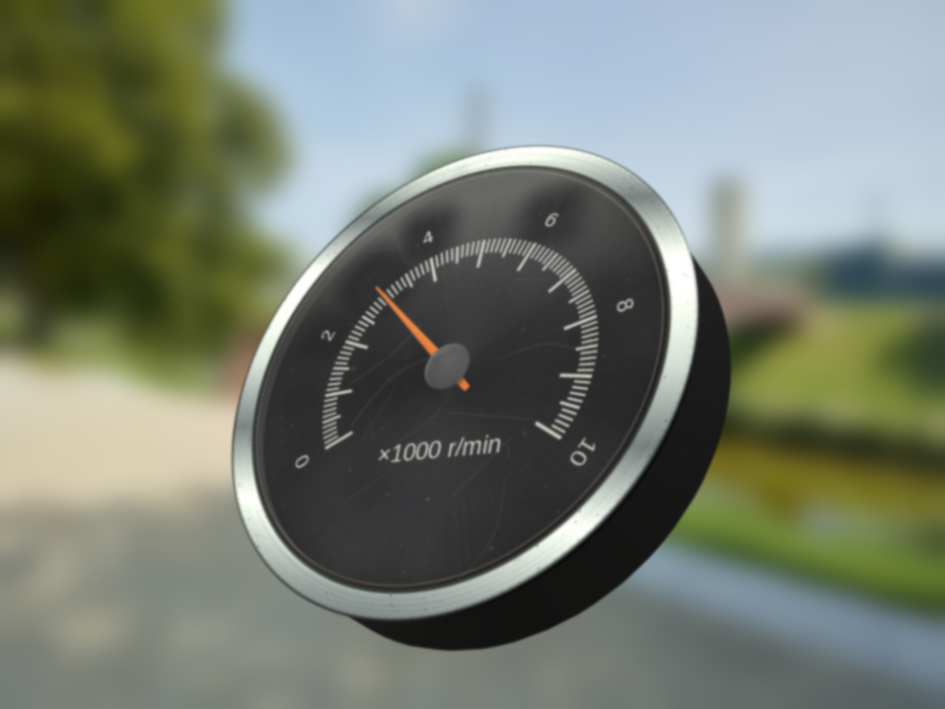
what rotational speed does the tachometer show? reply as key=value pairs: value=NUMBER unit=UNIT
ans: value=3000 unit=rpm
